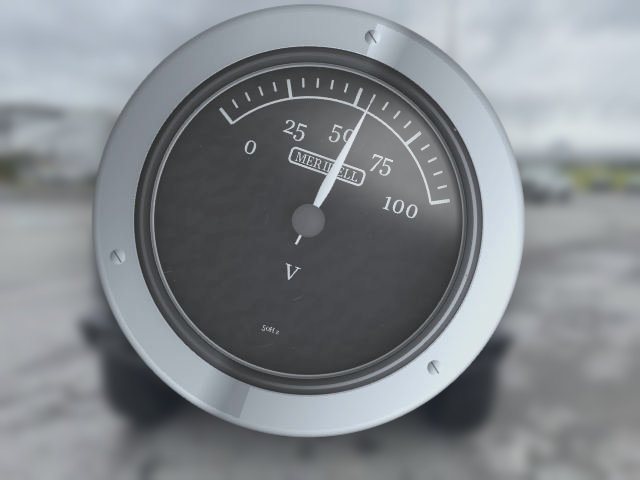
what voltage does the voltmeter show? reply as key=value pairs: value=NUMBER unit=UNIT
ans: value=55 unit=V
